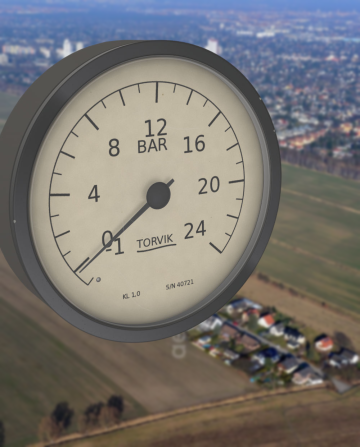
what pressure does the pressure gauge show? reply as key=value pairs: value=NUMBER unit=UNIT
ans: value=0 unit=bar
